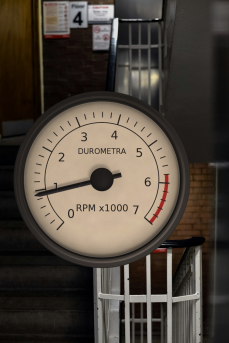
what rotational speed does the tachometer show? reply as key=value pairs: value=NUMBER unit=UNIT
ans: value=900 unit=rpm
